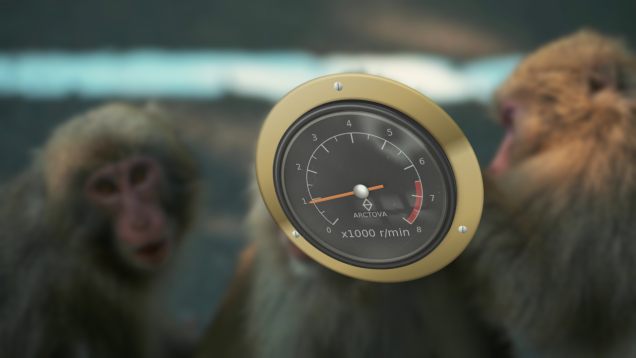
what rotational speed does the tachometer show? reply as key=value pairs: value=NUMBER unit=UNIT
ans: value=1000 unit=rpm
